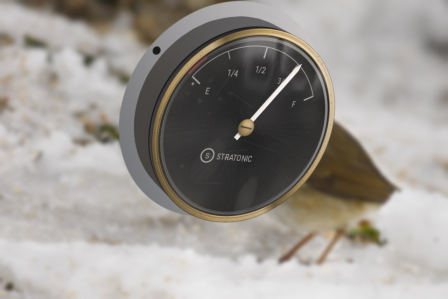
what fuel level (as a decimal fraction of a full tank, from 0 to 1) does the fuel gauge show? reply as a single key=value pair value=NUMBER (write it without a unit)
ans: value=0.75
